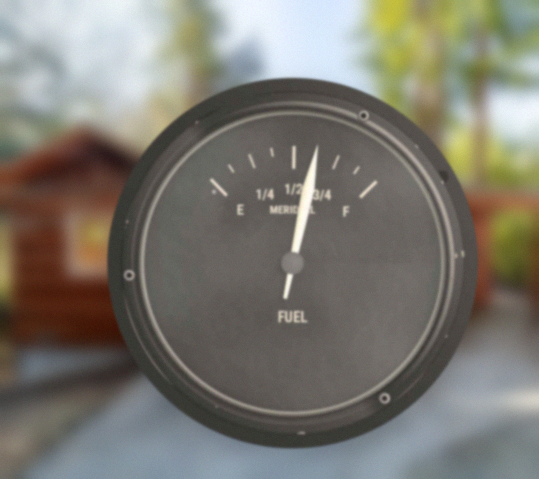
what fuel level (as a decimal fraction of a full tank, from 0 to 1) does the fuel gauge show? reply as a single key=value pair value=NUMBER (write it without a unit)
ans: value=0.625
